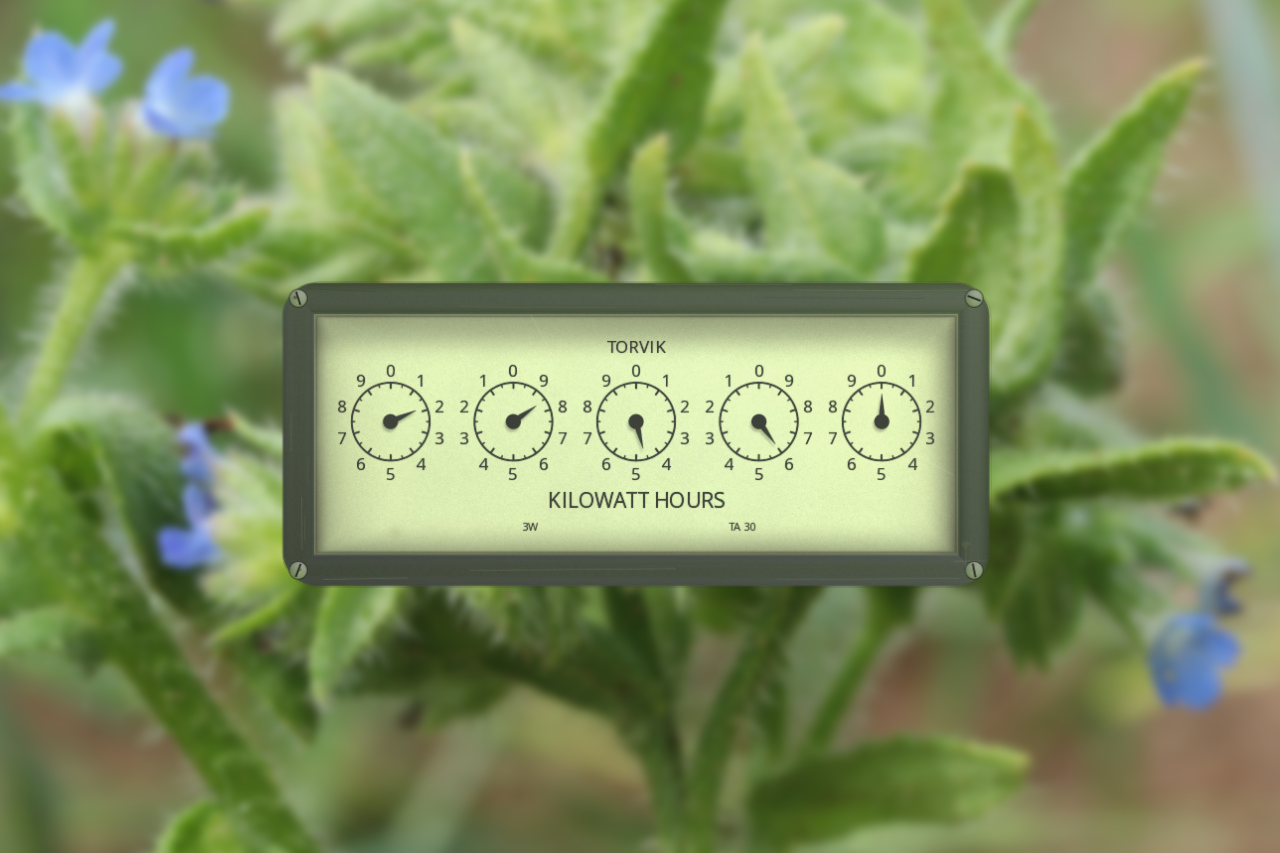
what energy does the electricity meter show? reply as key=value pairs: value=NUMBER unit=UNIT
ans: value=18460 unit=kWh
